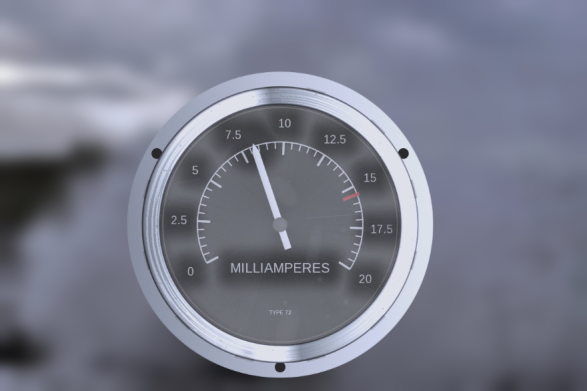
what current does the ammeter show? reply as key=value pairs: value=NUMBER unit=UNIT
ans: value=8.25 unit=mA
